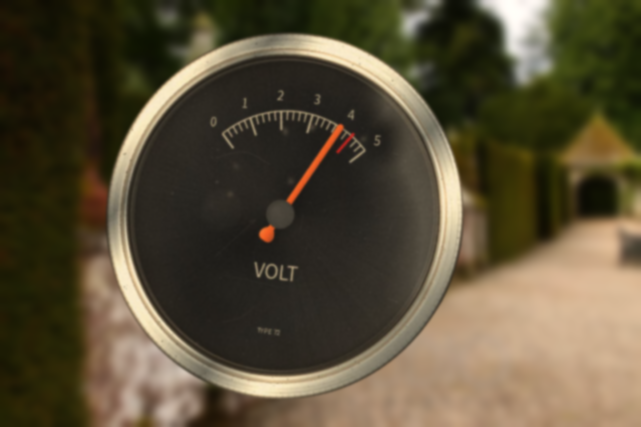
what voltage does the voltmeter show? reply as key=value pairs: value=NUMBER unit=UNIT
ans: value=4 unit=V
